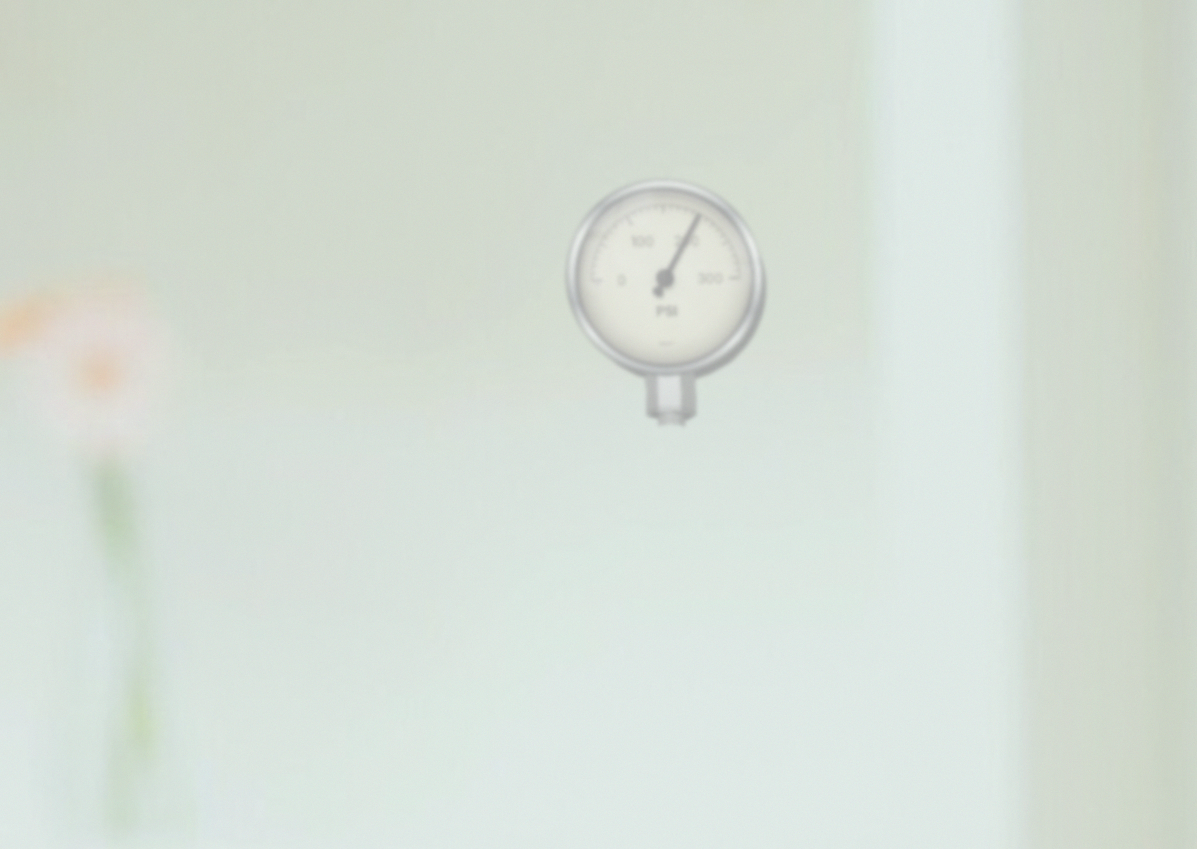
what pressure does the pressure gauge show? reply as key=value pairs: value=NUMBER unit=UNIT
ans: value=200 unit=psi
